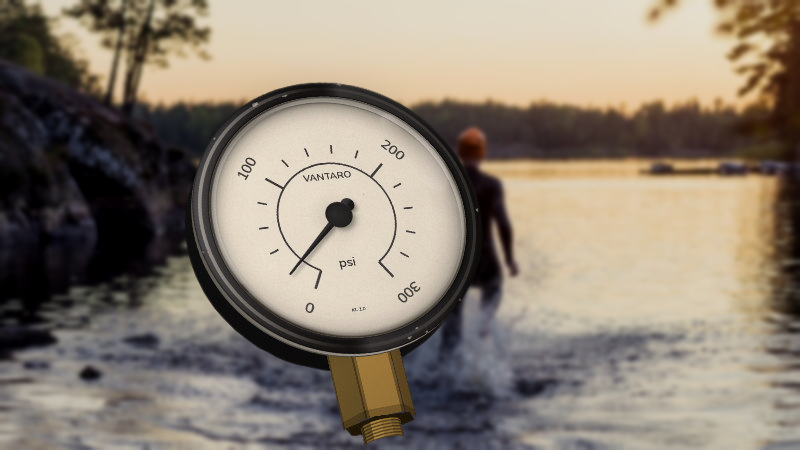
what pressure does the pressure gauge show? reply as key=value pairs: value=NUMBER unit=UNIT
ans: value=20 unit=psi
